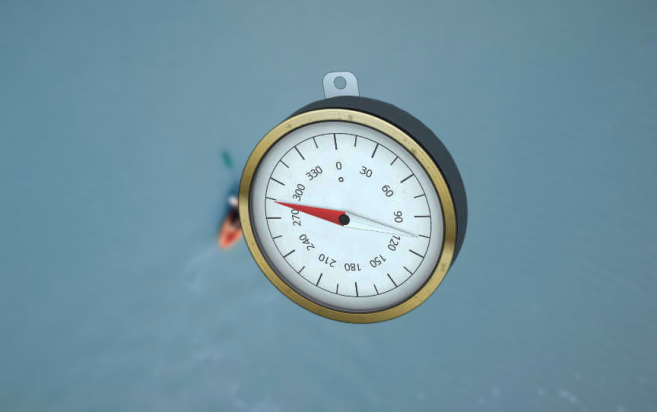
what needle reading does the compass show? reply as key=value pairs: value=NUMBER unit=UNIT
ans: value=285 unit=°
